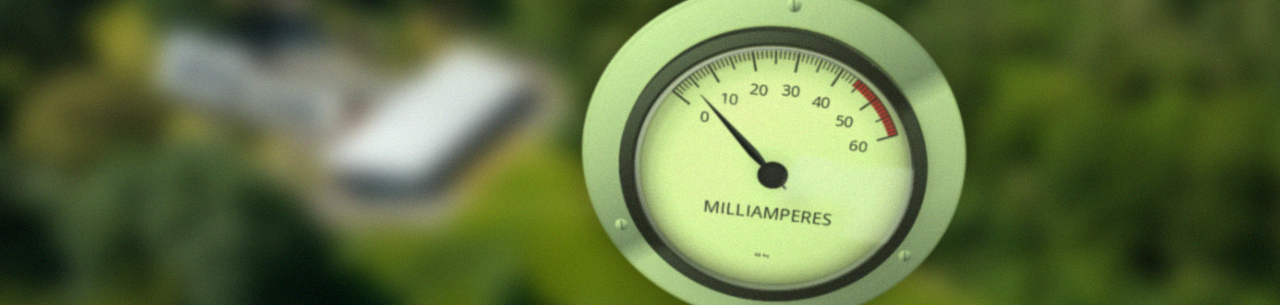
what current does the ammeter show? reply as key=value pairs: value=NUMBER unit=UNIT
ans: value=5 unit=mA
